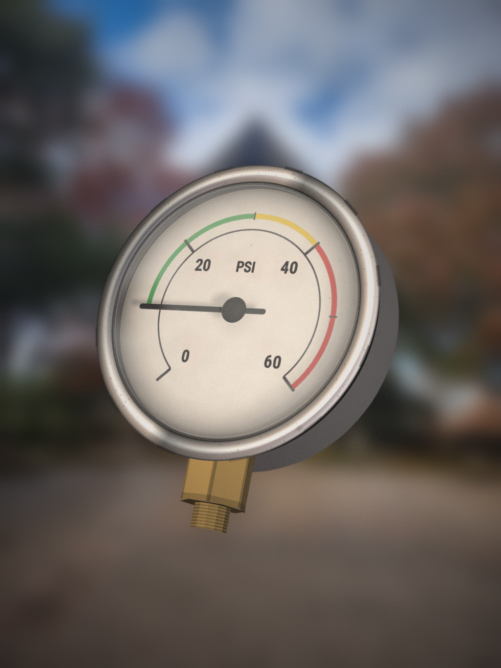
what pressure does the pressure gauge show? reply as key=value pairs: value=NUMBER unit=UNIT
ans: value=10 unit=psi
